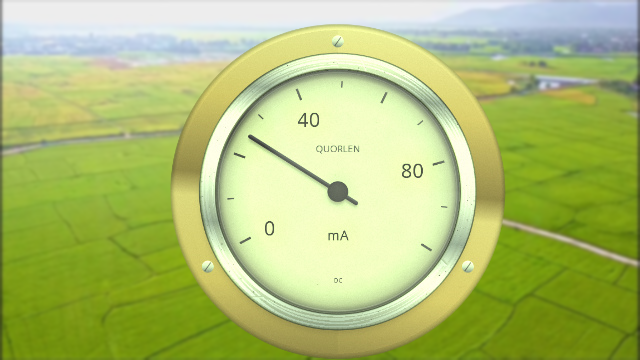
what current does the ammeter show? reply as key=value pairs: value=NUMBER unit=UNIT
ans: value=25 unit=mA
